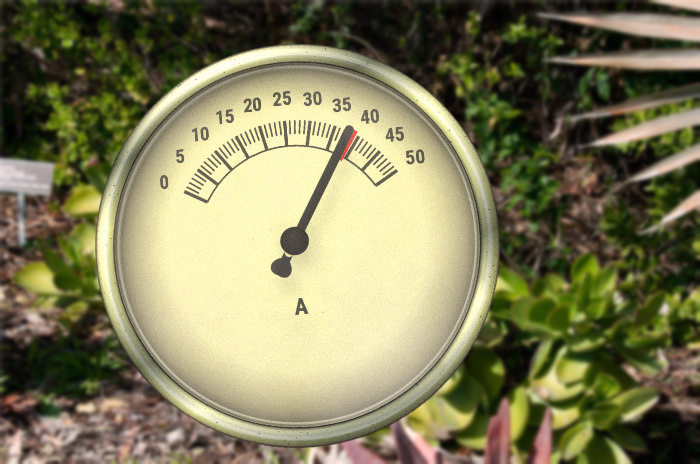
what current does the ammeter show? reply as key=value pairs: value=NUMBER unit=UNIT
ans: value=38 unit=A
